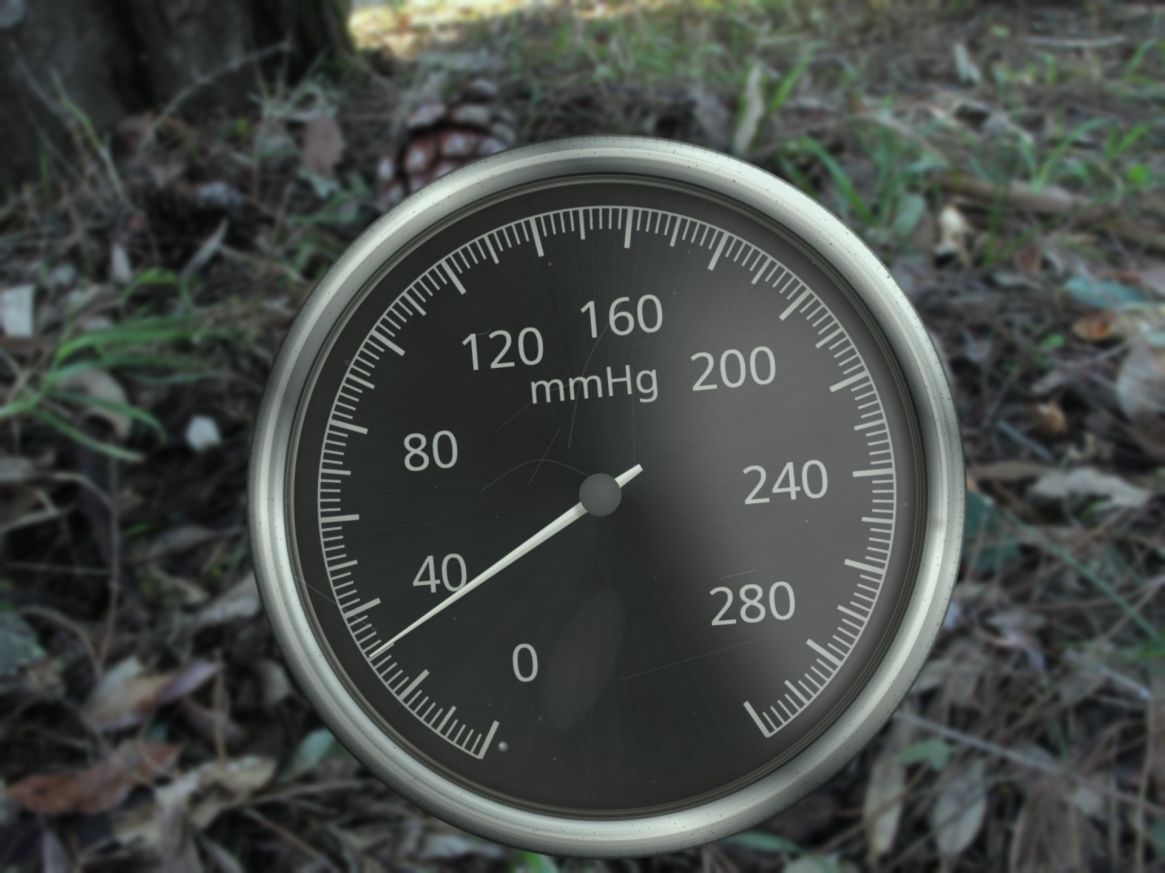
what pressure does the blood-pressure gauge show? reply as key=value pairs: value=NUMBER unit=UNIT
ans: value=30 unit=mmHg
